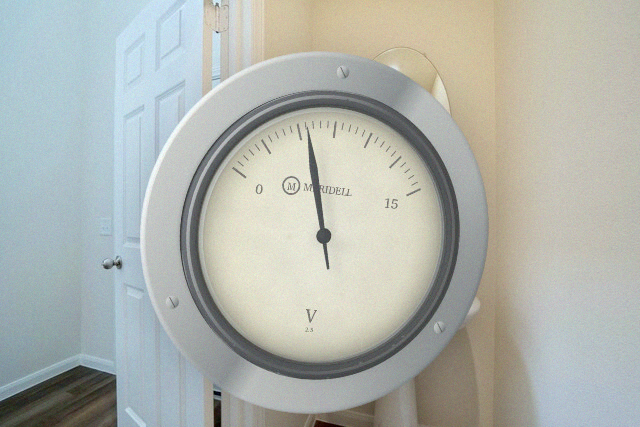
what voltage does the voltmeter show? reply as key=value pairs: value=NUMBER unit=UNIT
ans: value=5.5 unit=V
